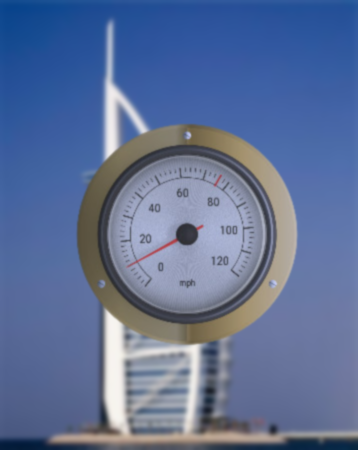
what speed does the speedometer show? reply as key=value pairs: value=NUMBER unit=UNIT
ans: value=10 unit=mph
